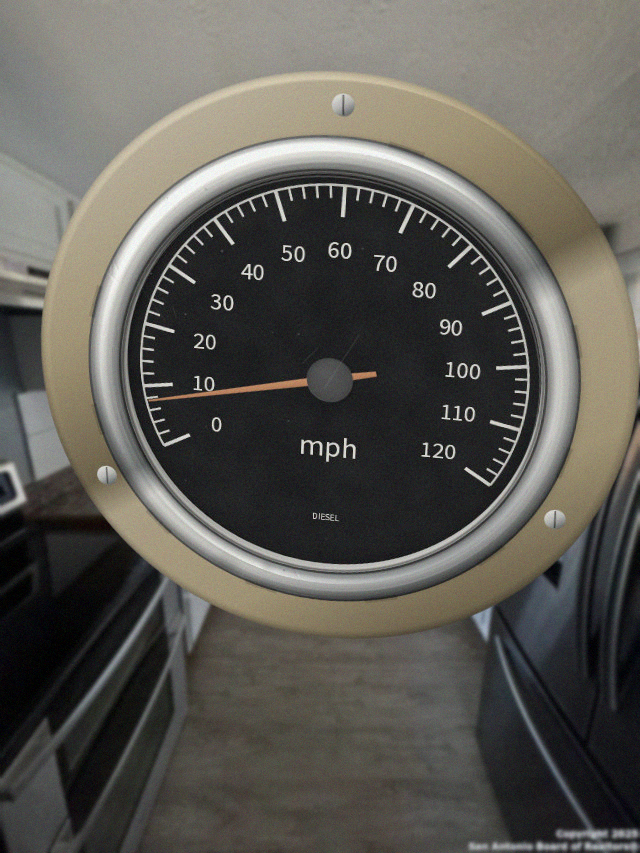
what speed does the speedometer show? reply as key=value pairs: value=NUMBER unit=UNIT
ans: value=8 unit=mph
